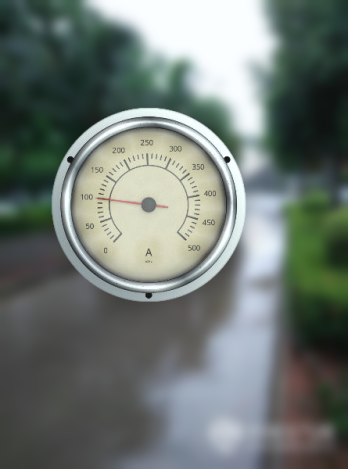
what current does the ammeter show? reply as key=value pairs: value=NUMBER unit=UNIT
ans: value=100 unit=A
